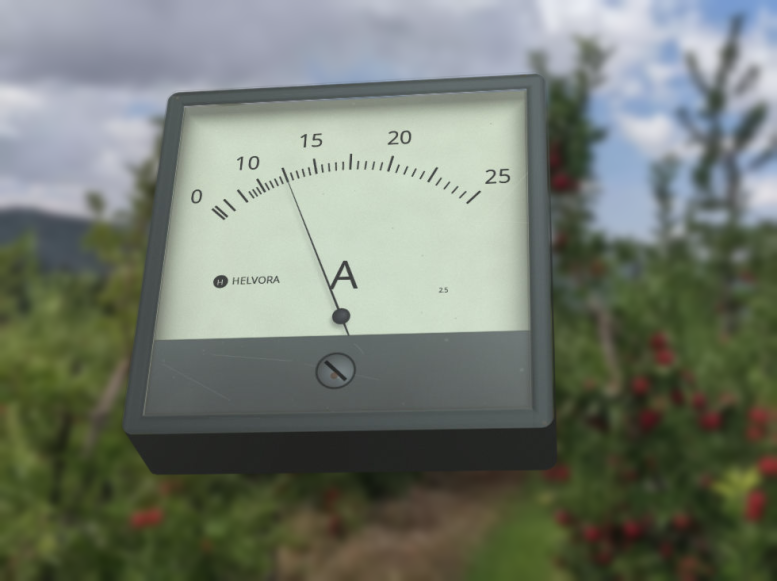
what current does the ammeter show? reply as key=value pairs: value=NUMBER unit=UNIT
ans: value=12.5 unit=A
